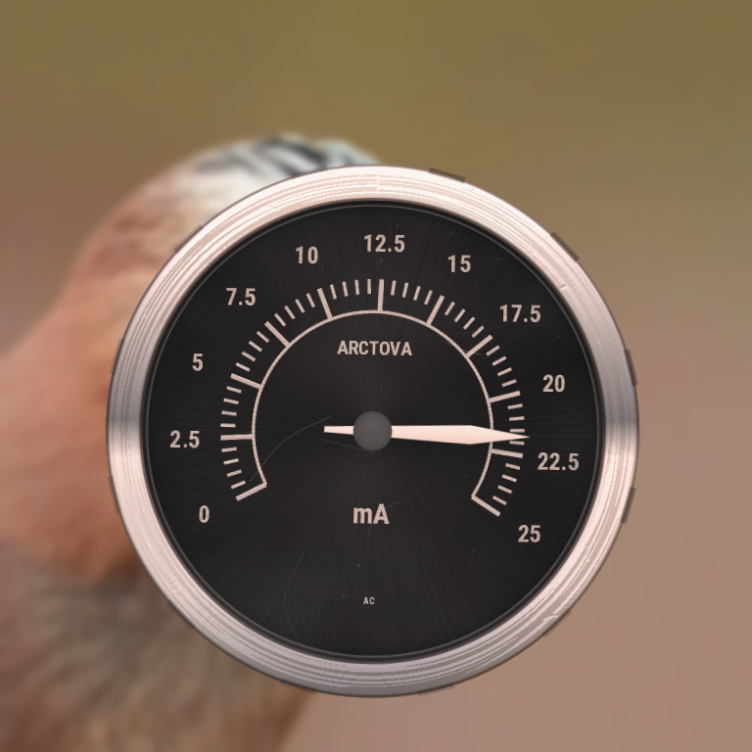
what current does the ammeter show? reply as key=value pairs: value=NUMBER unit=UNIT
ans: value=21.75 unit=mA
